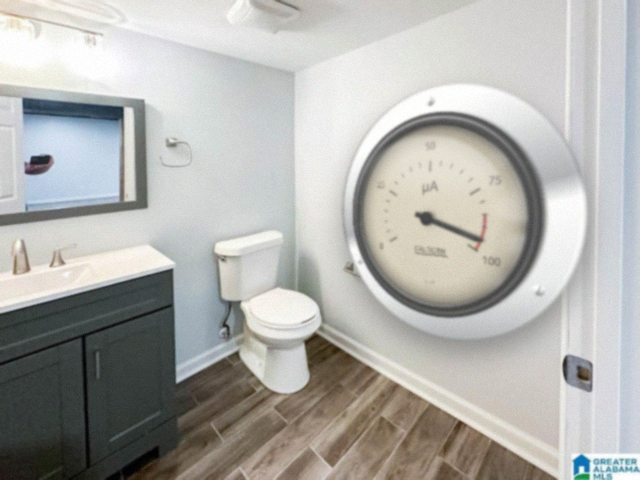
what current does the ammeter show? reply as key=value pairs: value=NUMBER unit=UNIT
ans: value=95 unit=µA
